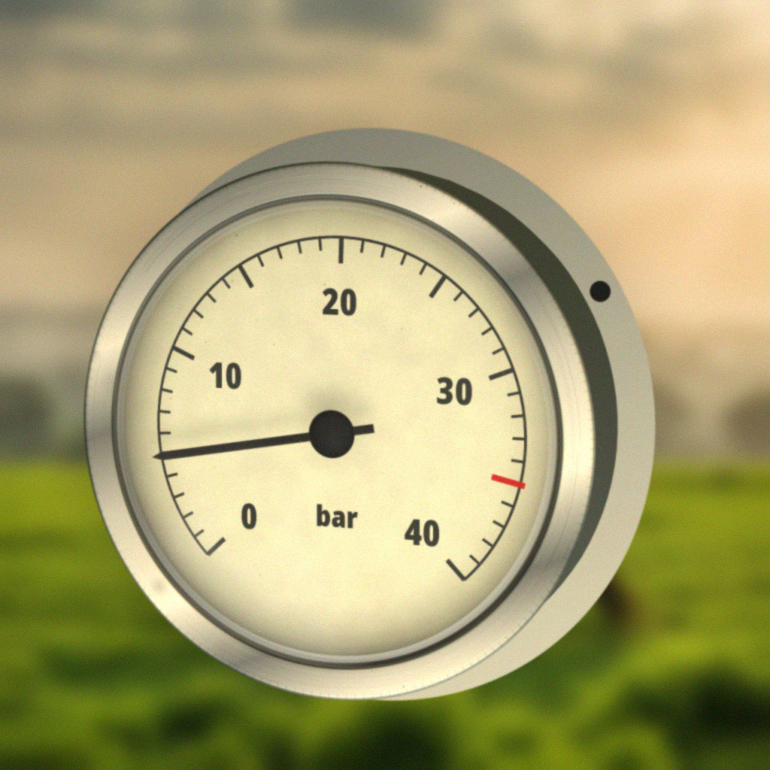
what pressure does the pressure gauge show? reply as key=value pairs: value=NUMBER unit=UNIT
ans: value=5 unit=bar
